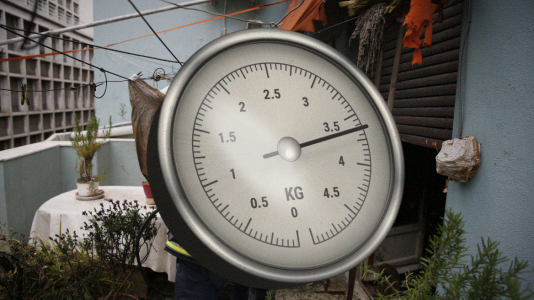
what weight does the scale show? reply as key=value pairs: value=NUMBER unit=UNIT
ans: value=3.65 unit=kg
